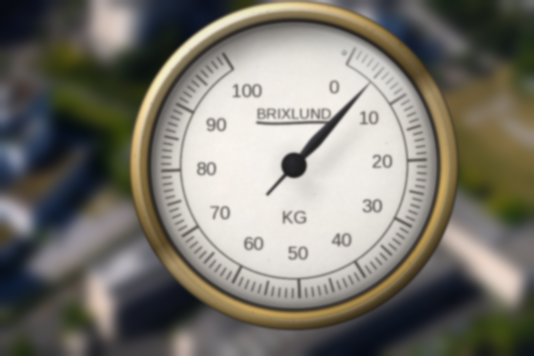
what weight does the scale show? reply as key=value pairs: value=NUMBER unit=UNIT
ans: value=5 unit=kg
